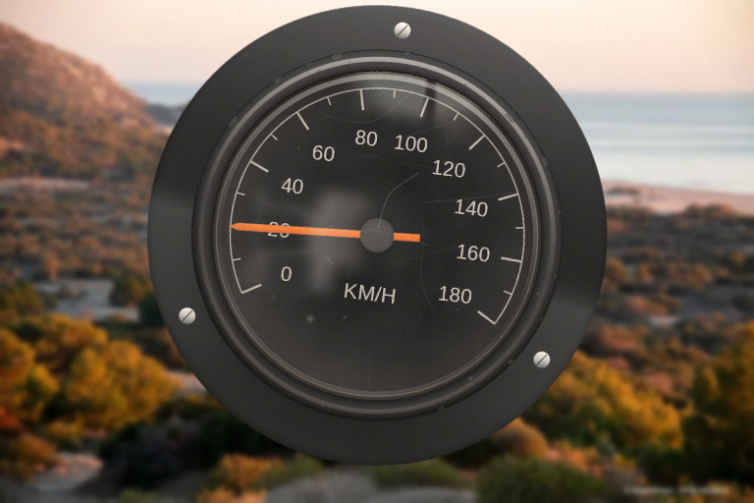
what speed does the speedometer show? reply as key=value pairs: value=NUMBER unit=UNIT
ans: value=20 unit=km/h
